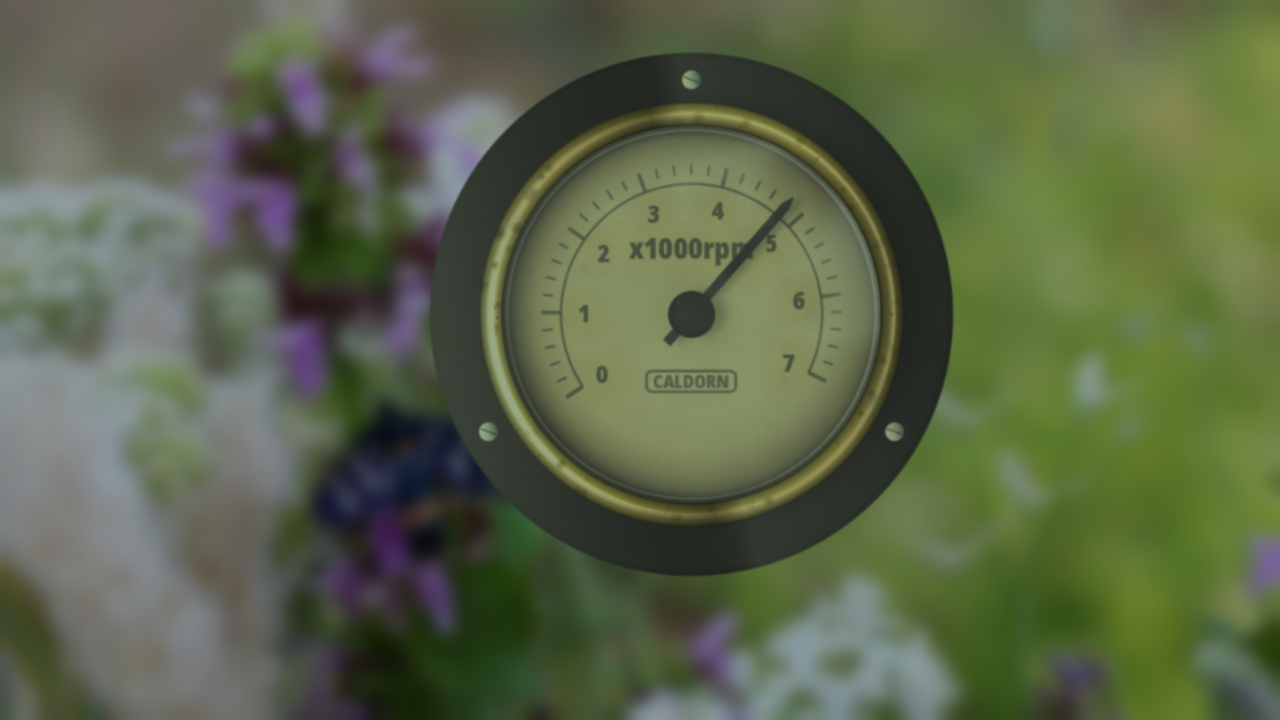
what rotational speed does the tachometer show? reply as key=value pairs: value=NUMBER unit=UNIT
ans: value=4800 unit=rpm
